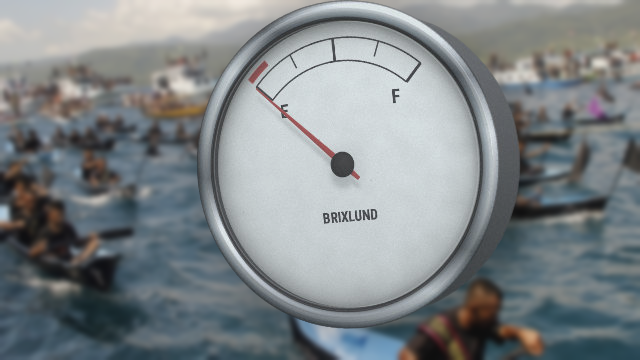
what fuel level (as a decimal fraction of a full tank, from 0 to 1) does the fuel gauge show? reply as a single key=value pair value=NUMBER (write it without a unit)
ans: value=0
